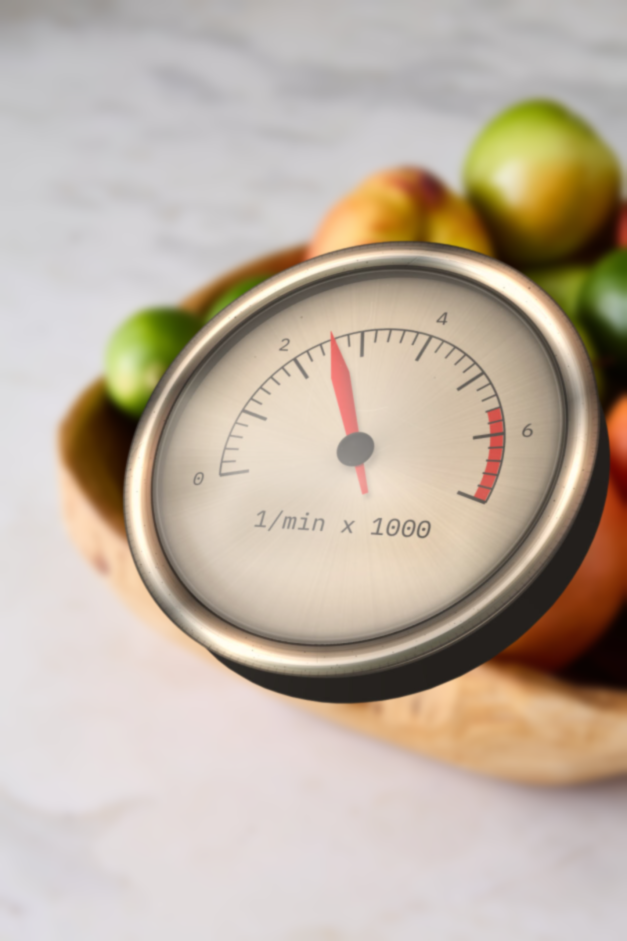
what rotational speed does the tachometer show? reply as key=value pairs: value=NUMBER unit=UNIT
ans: value=2600 unit=rpm
